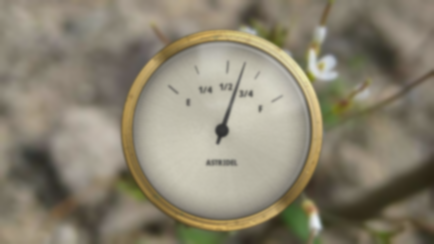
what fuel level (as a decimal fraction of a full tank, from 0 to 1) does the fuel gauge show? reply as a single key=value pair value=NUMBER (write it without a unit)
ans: value=0.625
